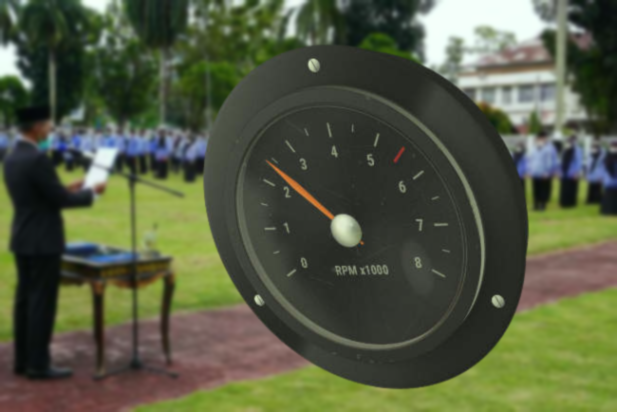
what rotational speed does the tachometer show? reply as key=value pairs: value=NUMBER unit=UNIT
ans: value=2500 unit=rpm
